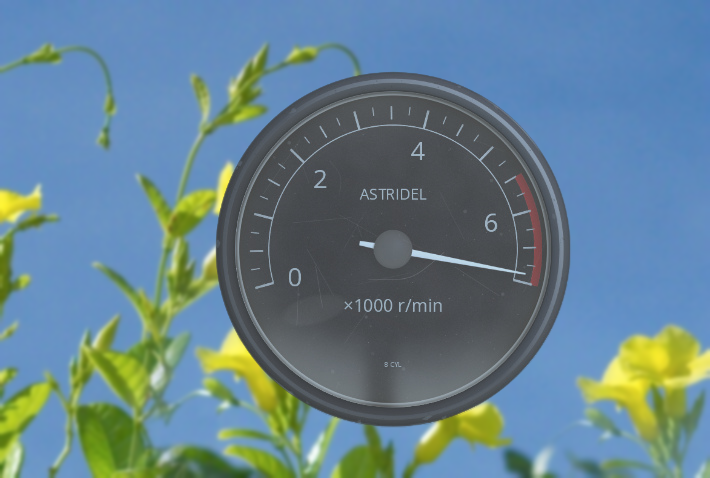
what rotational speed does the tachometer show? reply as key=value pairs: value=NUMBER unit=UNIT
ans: value=6875 unit=rpm
